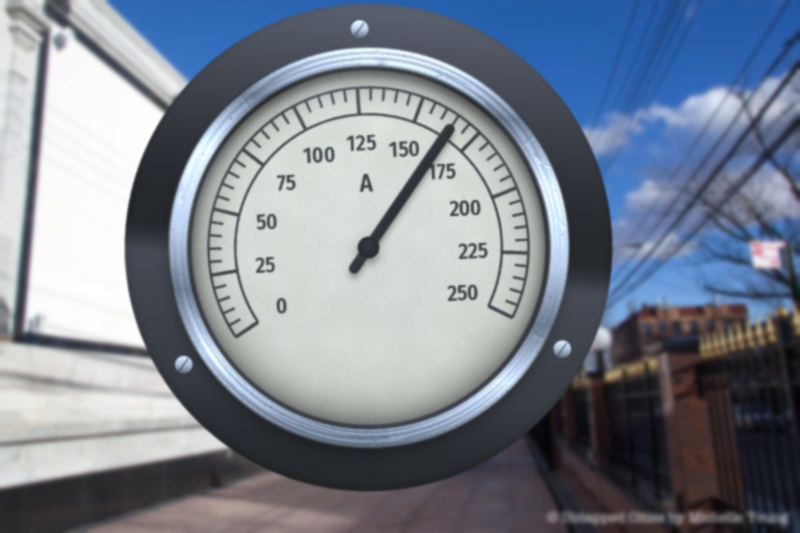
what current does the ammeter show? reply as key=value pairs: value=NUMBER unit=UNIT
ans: value=165 unit=A
